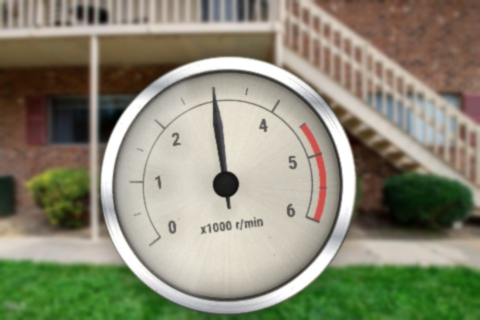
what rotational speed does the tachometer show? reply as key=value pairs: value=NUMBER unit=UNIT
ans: value=3000 unit=rpm
